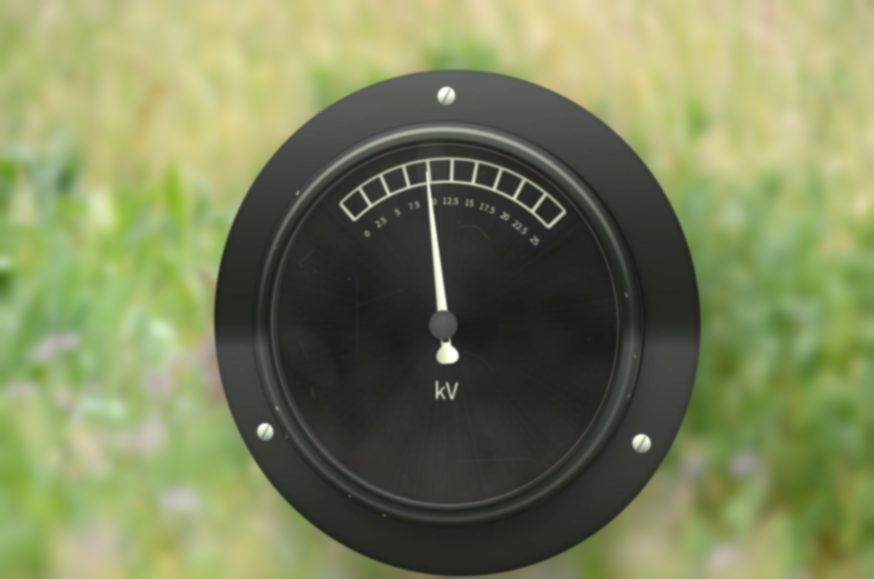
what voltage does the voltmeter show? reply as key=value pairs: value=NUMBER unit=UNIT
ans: value=10 unit=kV
